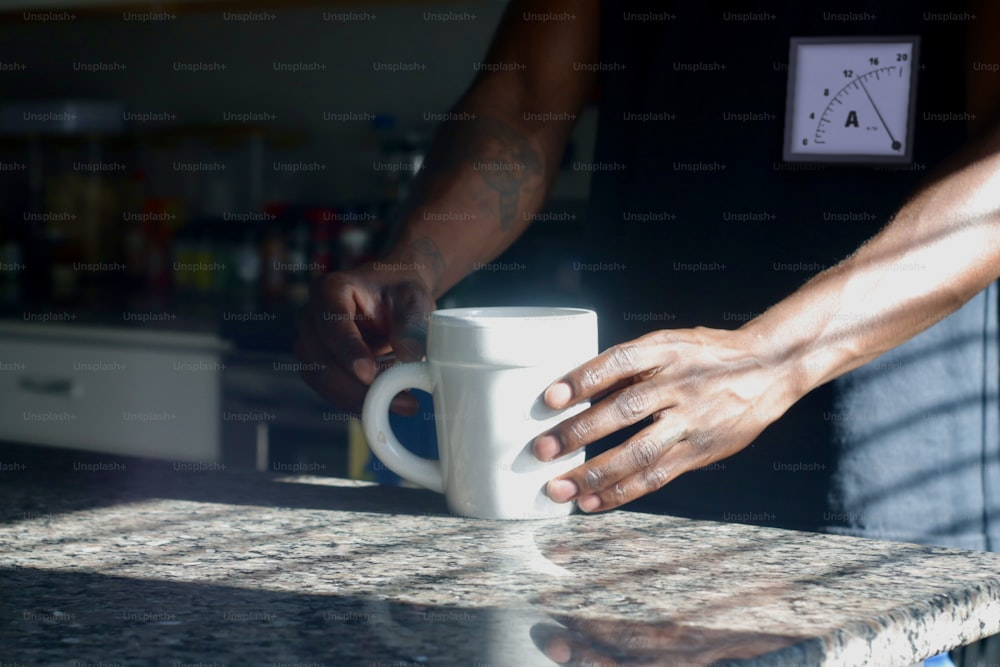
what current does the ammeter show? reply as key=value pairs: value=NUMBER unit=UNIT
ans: value=13 unit=A
